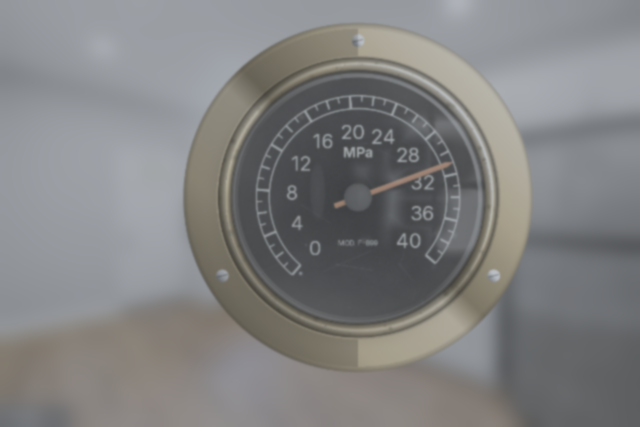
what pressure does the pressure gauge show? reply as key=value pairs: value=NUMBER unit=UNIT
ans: value=31 unit=MPa
